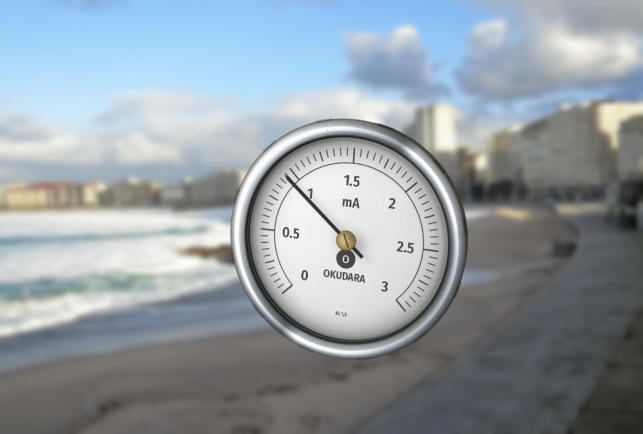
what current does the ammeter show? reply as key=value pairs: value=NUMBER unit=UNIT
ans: value=0.95 unit=mA
